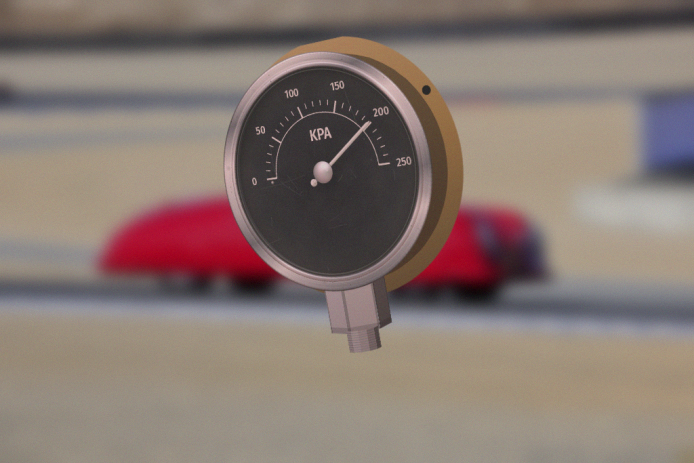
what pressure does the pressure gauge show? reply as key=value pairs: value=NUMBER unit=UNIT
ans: value=200 unit=kPa
